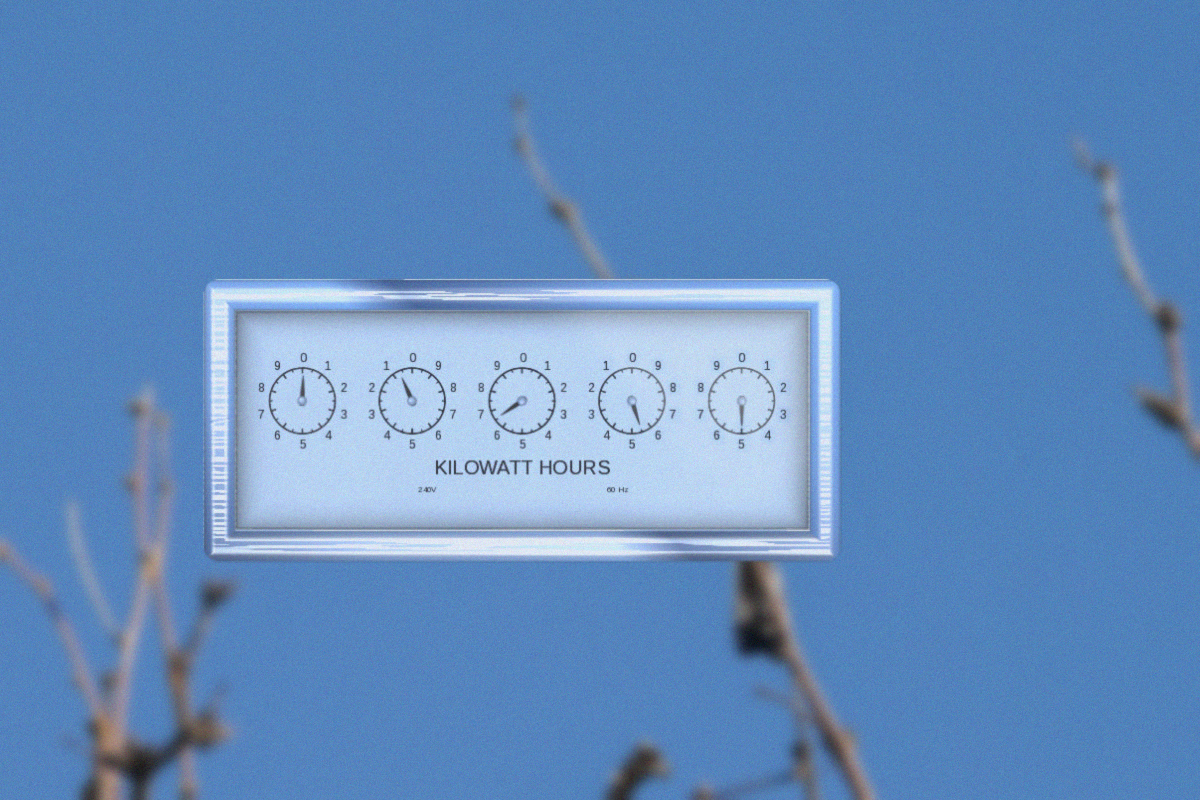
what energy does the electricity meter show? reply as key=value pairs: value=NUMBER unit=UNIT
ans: value=655 unit=kWh
